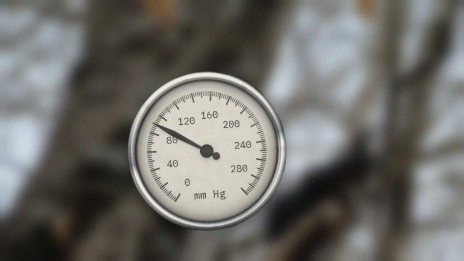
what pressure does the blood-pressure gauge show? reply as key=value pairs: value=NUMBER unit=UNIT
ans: value=90 unit=mmHg
